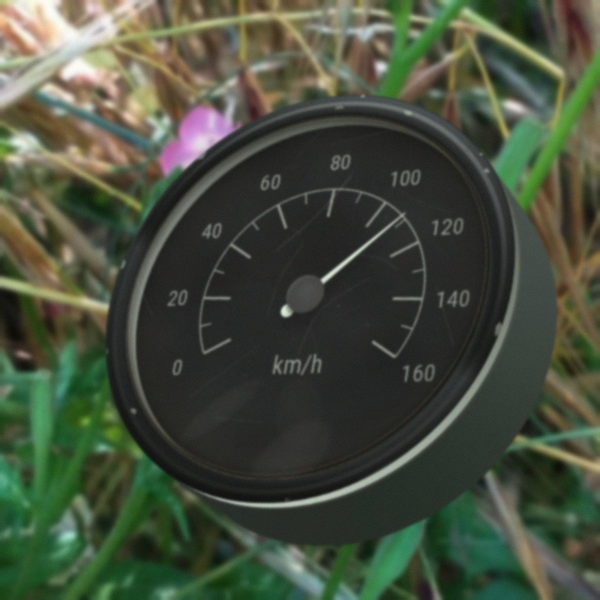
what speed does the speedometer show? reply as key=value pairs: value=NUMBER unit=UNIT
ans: value=110 unit=km/h
